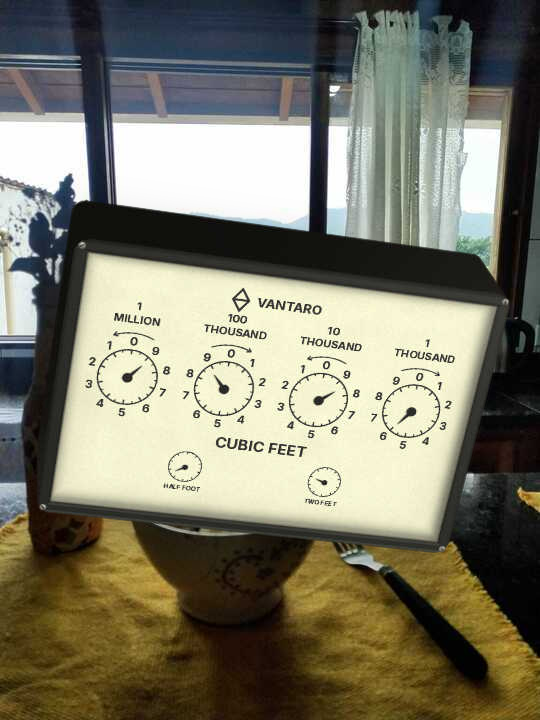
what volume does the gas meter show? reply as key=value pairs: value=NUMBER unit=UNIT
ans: value=888600 unit=ft³
